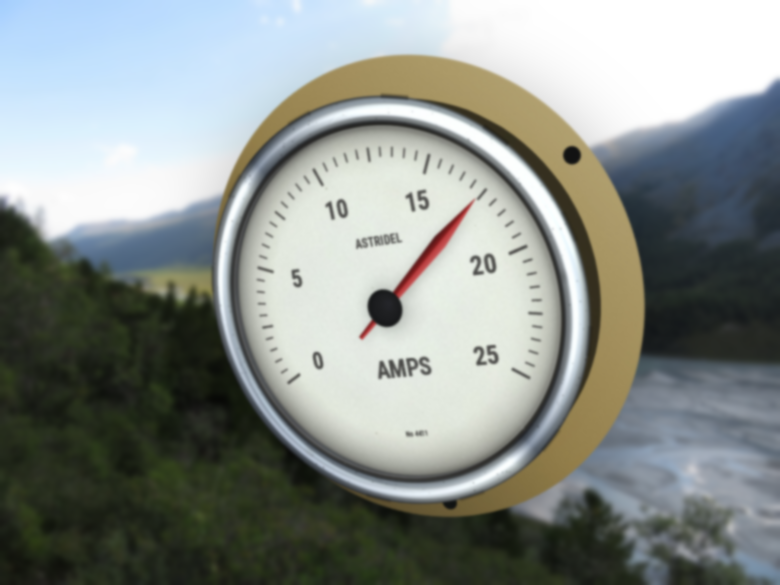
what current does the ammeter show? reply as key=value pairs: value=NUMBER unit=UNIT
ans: value=17.5 unit=A
